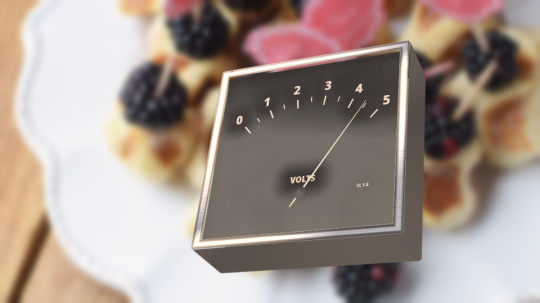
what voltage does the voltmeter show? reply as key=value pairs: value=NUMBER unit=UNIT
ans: value=4.5 unit=V
